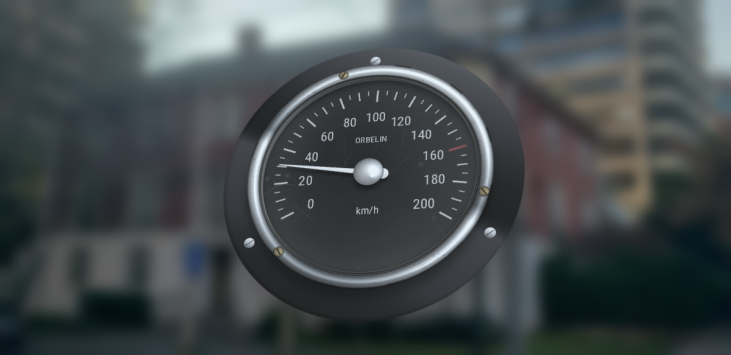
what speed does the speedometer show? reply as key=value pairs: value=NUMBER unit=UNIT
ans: value=30 unit=km/h
